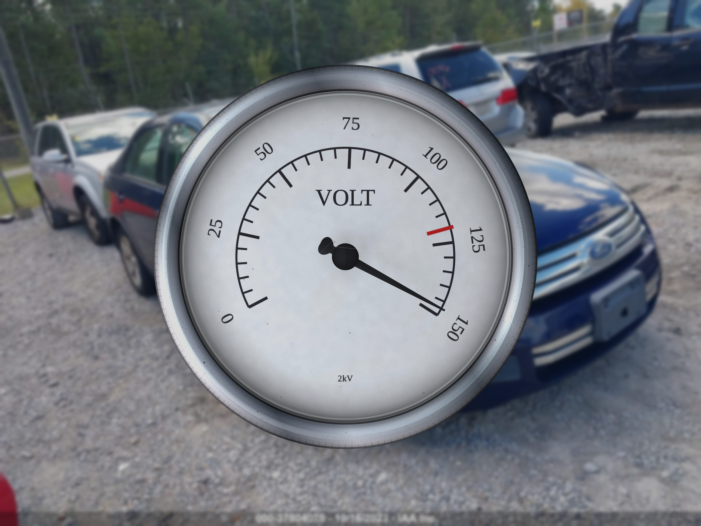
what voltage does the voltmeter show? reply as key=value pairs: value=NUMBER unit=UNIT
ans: value=147.5 unit=V
